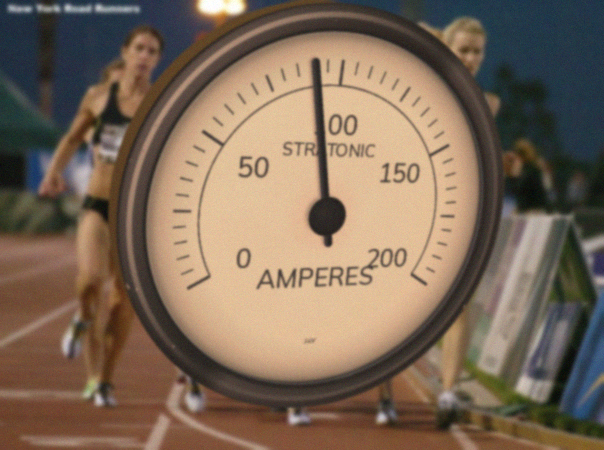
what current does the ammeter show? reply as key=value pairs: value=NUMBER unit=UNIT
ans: value=90 unit=A
